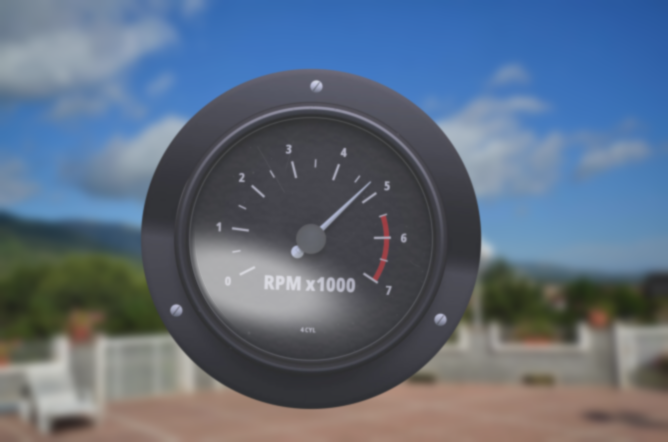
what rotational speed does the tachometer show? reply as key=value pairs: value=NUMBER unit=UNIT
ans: value=4750 unit=rpm
